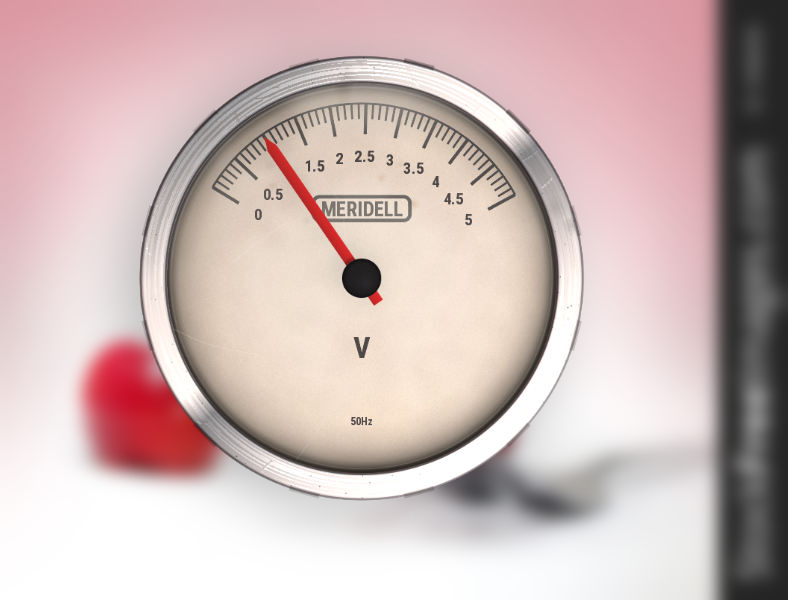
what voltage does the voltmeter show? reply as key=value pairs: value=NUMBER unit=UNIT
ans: value=1 unit=V
